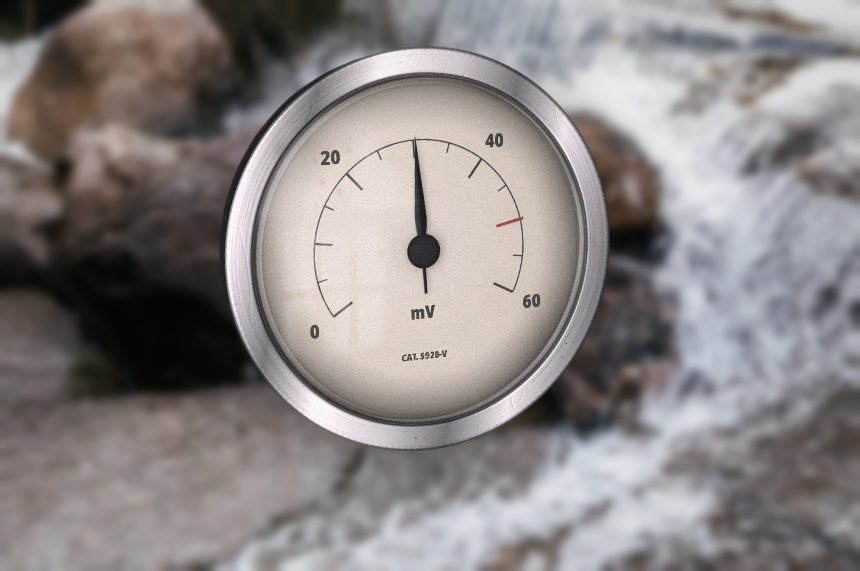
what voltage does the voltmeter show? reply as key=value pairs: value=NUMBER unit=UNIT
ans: value=30 unit=mV
